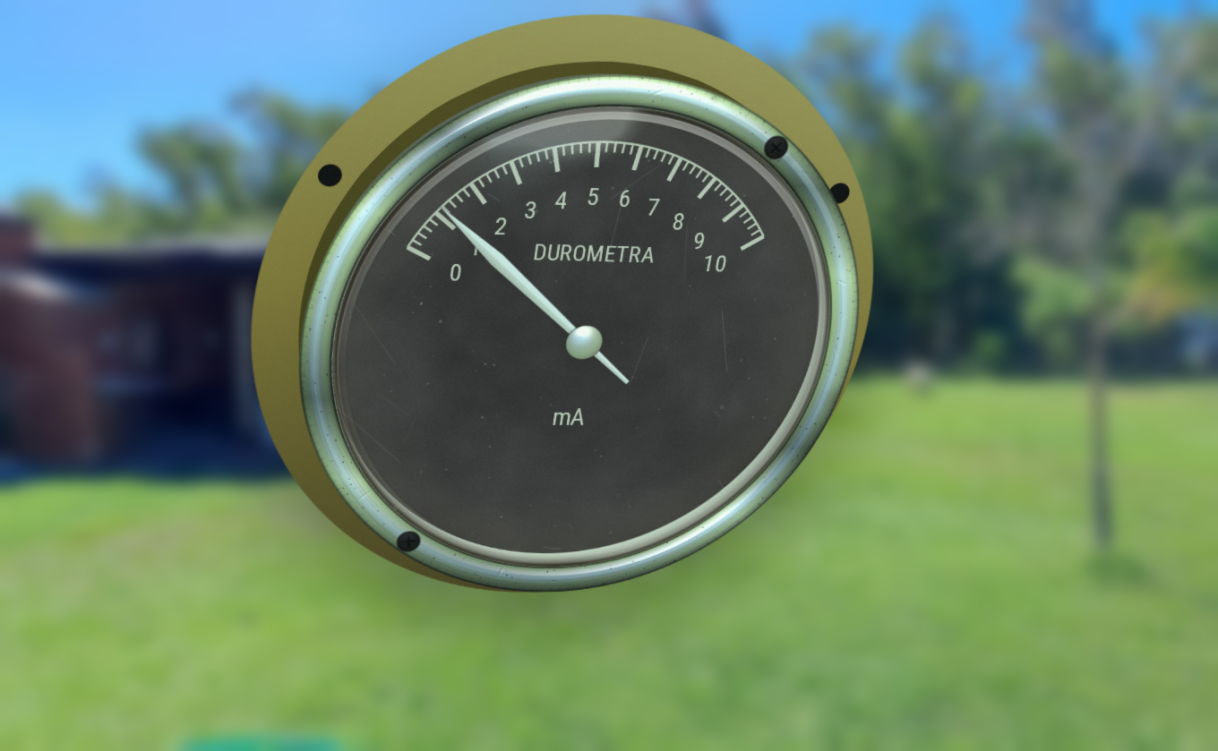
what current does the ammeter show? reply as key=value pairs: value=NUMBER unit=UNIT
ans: value=1.2 unit=mA
